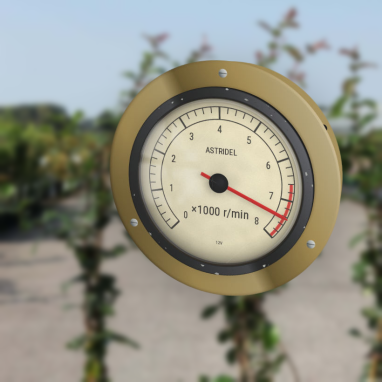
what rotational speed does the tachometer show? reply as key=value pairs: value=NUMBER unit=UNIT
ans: value=7400 unit=rpm
